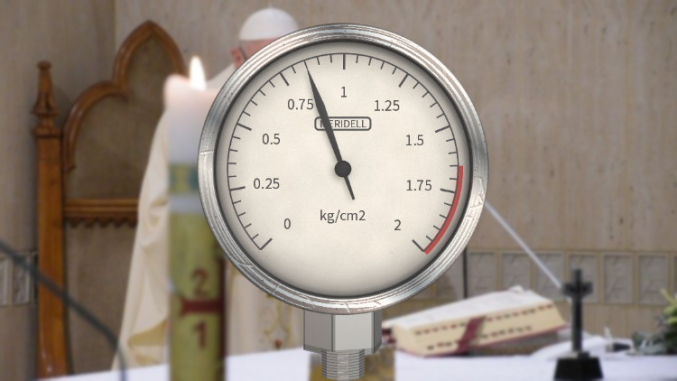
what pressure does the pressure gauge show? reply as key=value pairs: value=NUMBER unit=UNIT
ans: value=0.85 unit=kg/cm²
